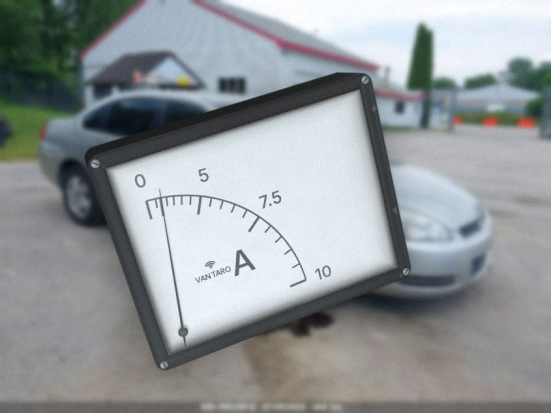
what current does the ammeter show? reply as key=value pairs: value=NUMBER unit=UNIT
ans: value=2.5 unit=A
